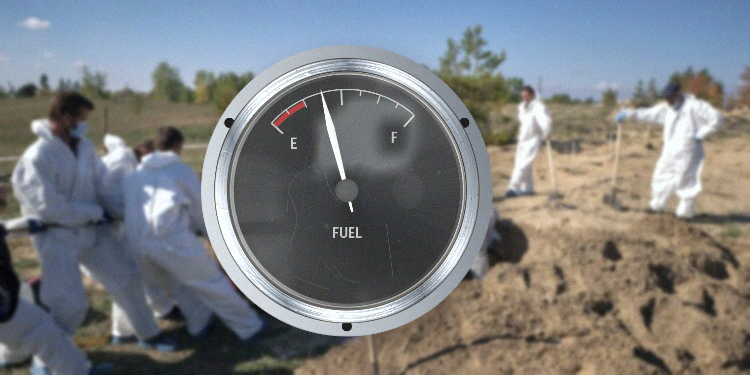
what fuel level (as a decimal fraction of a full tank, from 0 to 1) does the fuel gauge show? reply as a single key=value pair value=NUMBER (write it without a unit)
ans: value=0.375
